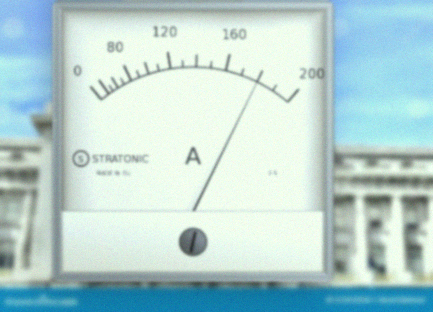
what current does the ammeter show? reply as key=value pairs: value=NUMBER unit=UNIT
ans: value=180 unit=A
